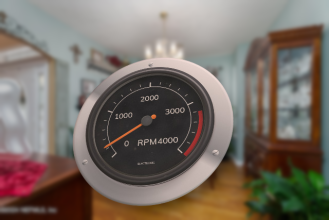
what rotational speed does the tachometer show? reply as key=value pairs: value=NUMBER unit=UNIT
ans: value=200 unit=rpm
